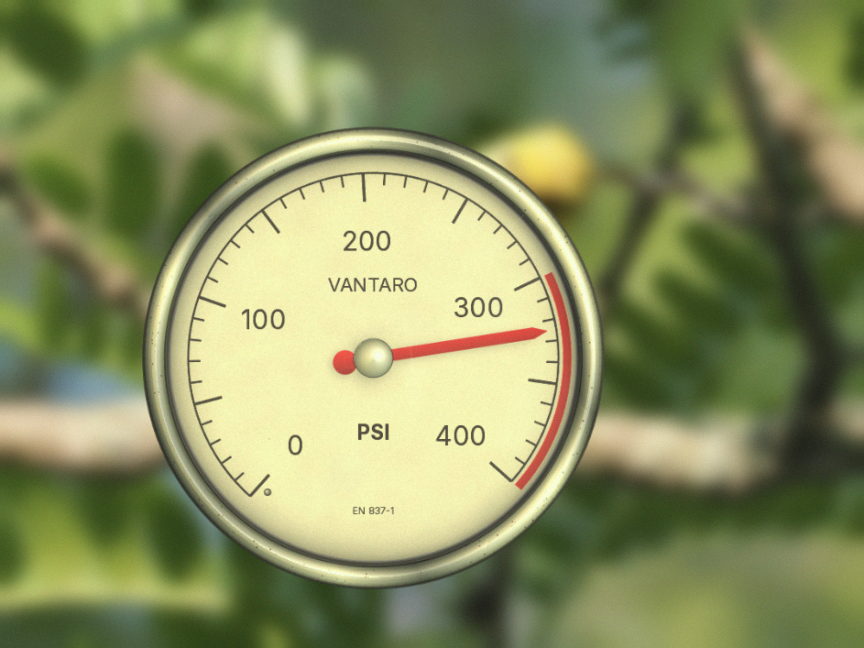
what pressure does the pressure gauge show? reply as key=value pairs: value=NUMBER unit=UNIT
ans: value=325 unit=psi
